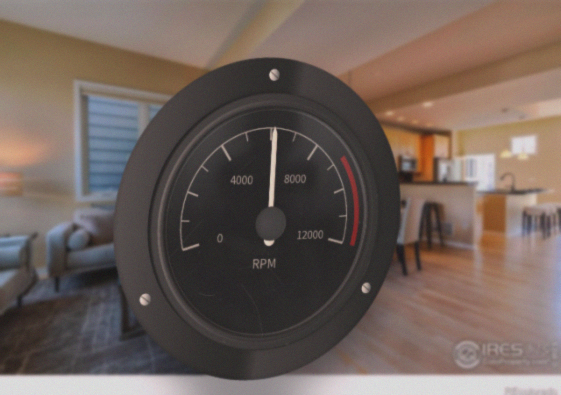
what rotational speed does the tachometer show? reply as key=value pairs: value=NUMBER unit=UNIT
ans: value=6000 unit=rpm
